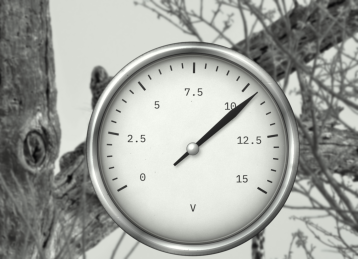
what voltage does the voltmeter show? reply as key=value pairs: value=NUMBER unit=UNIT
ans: value=10.5 unit=V
